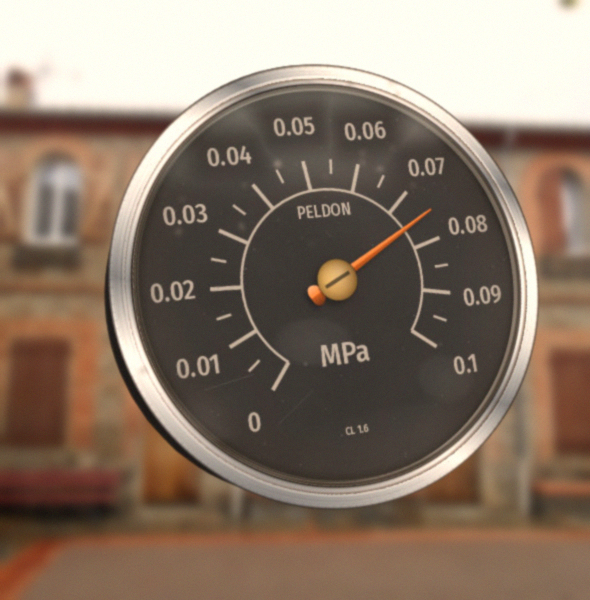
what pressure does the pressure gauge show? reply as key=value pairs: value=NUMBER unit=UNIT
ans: value=0.075 unit=MPa
